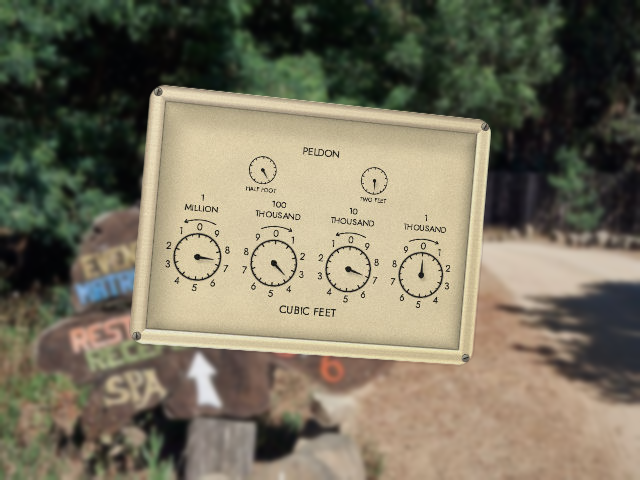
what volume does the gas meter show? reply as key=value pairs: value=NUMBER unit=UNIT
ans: value=737000 unit=ft³
